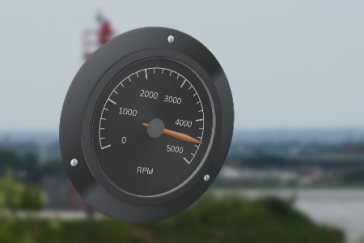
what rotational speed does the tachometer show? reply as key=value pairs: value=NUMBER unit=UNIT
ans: value=4500 unit=rpm
